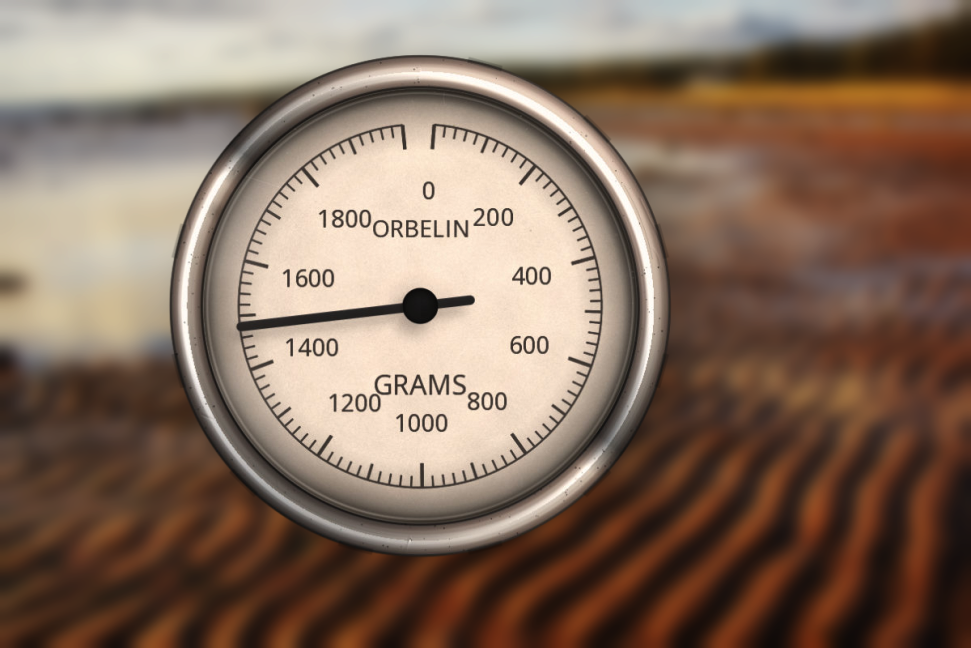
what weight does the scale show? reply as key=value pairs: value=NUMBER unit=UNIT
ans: value=1480 unit=g
